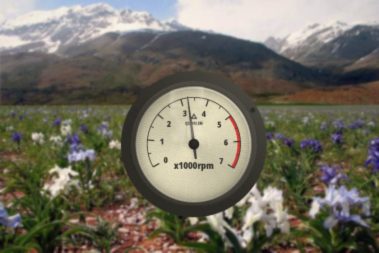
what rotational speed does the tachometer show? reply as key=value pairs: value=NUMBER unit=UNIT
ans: value=3250 unit=rpm
